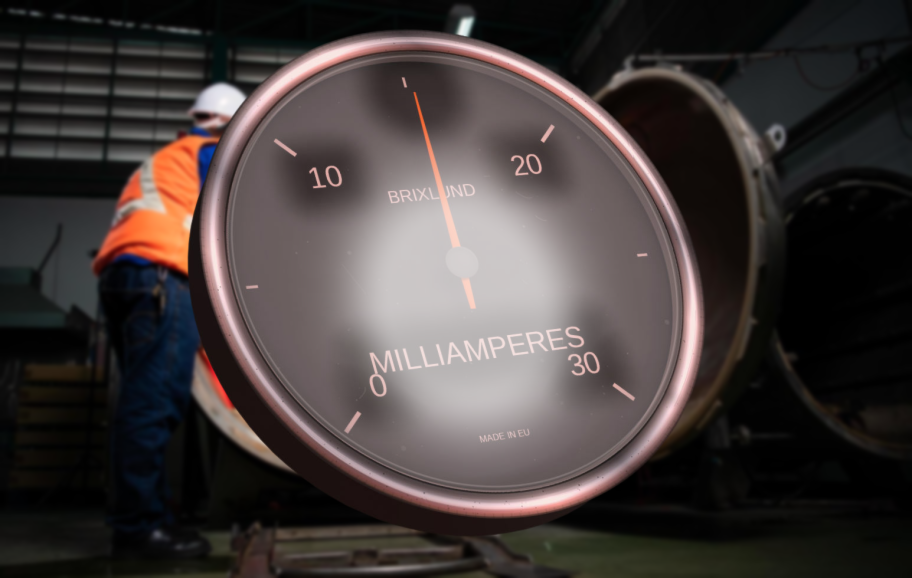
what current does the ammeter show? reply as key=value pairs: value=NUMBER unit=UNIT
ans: value=15 unit=mA
